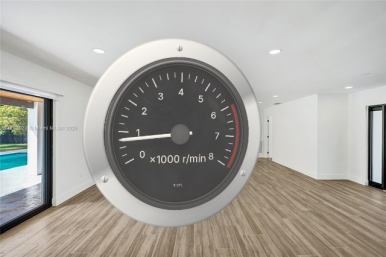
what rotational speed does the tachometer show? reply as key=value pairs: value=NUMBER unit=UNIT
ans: value=750 unit=rpm
